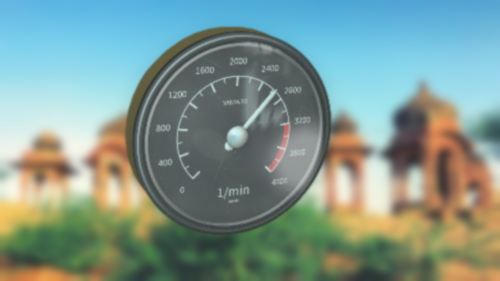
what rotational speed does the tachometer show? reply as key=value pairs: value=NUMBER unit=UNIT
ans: value=2600 unit=rpm
